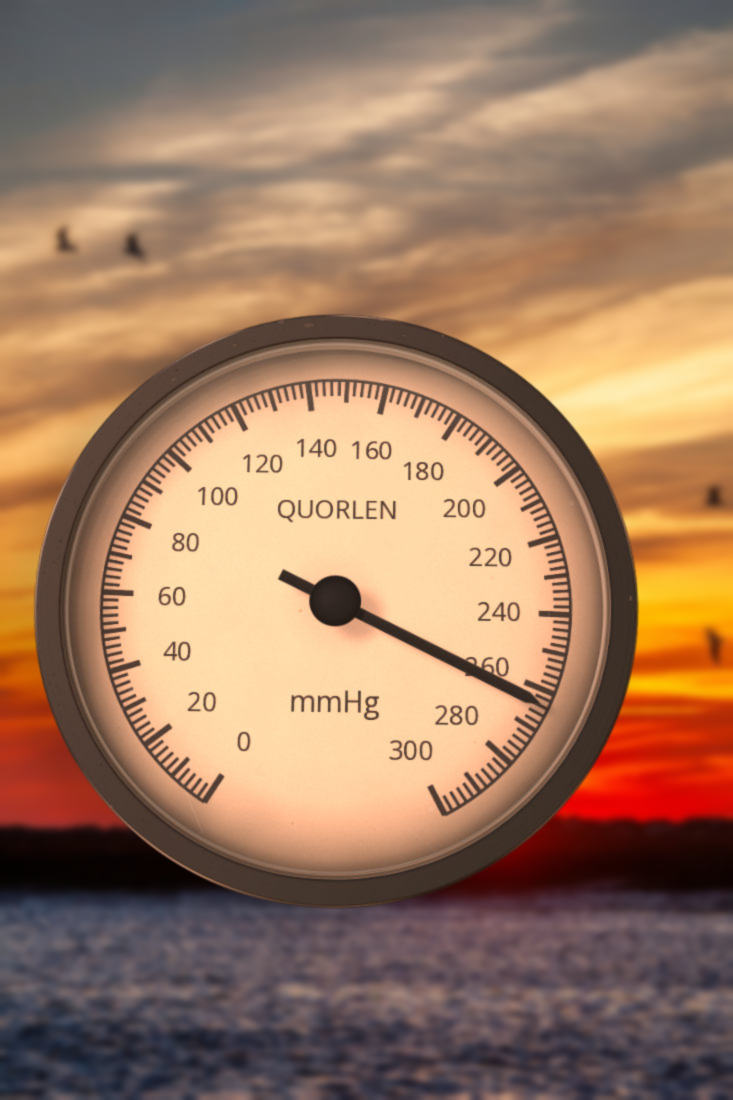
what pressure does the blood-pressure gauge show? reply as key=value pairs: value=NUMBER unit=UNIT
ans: value=264 unit=mmHg
